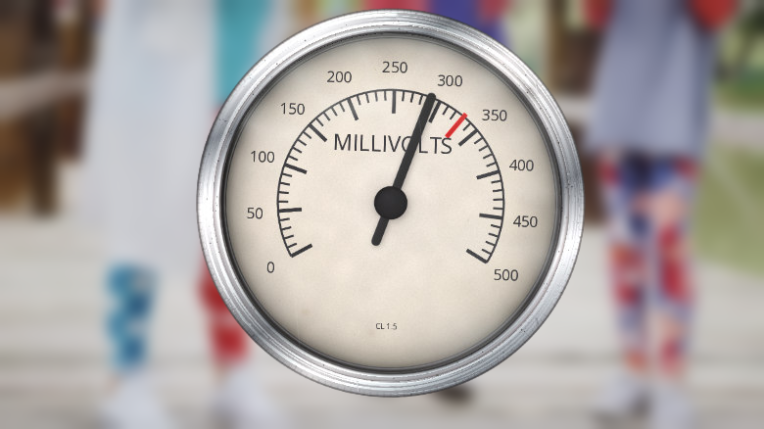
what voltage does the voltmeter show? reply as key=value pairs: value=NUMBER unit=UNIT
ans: value=290 unit=mV
